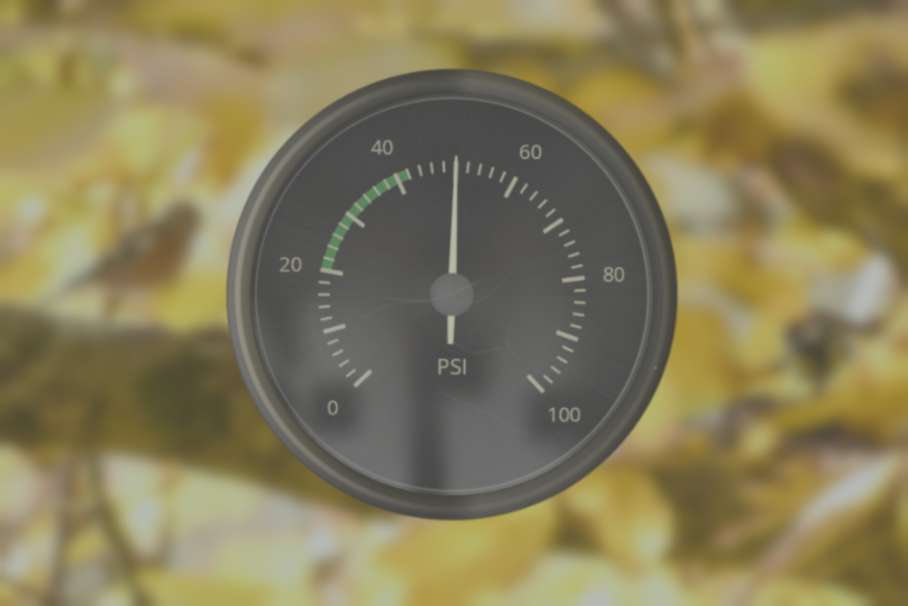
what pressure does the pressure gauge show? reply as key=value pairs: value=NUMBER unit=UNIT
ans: value=50 unit=psi
